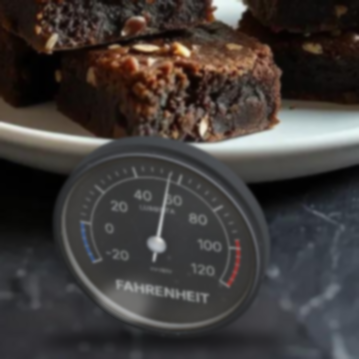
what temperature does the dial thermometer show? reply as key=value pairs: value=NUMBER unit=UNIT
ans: value=56 unit=°F
